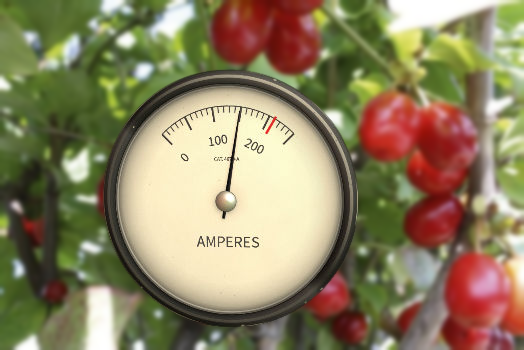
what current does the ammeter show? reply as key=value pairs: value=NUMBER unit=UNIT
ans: value=150 unit=A
